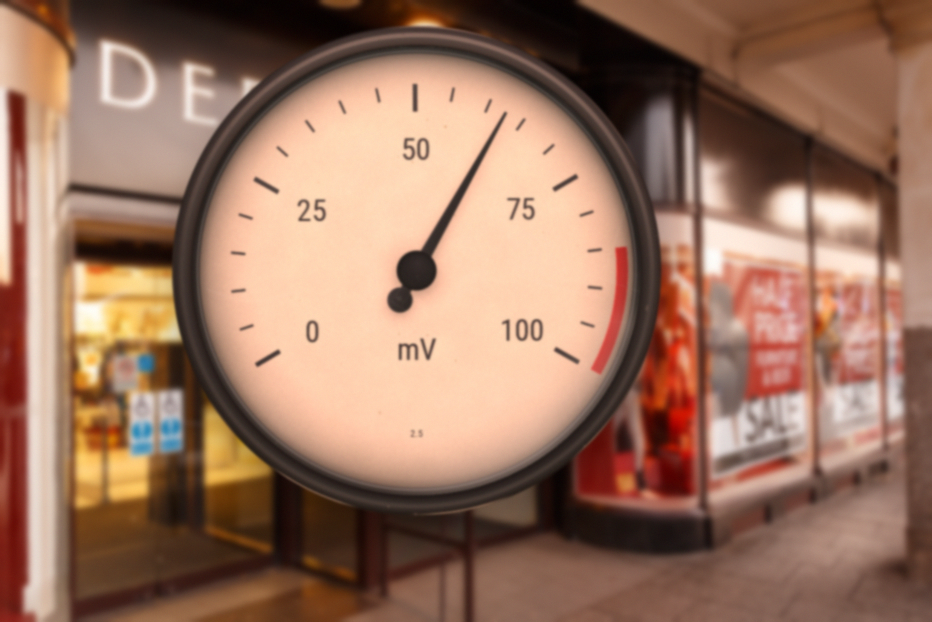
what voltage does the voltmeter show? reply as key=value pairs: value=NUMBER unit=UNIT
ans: value=62.5 unit=mV
